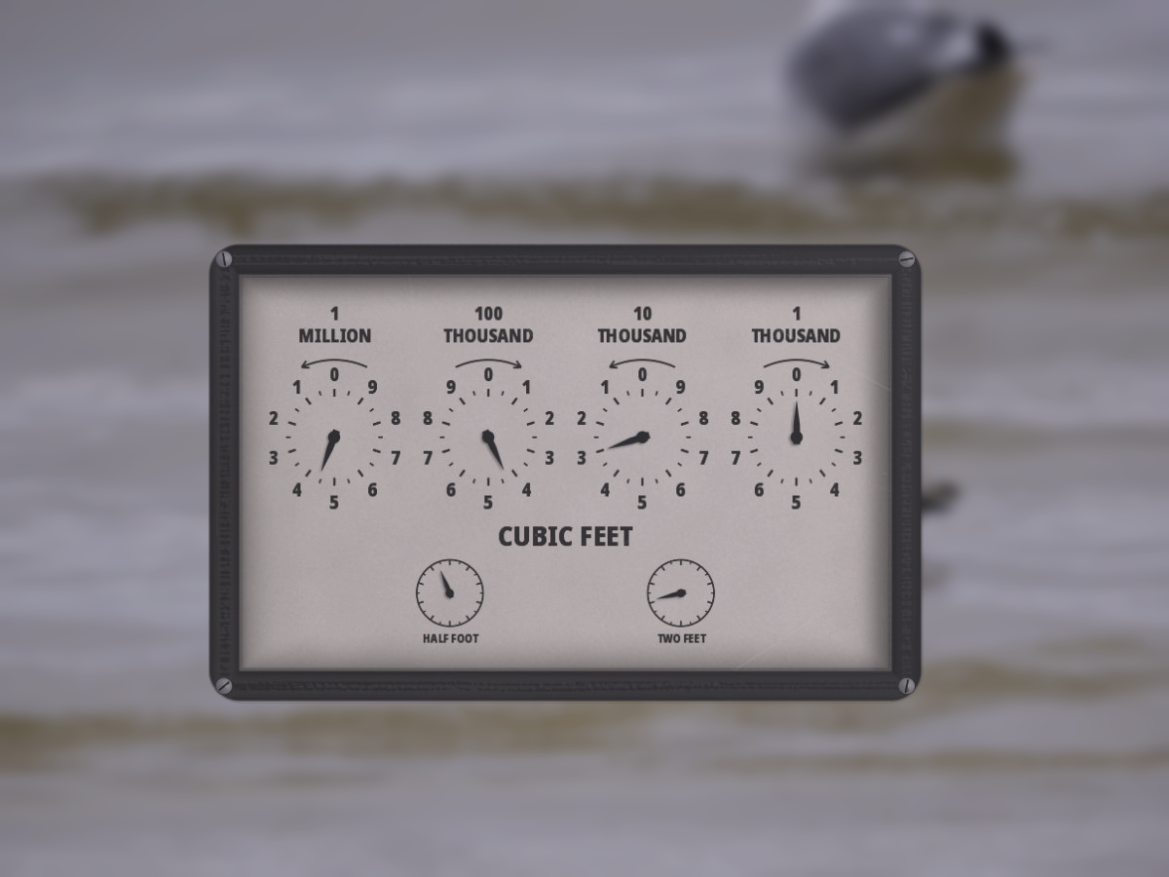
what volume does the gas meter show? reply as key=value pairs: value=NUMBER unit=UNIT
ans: value=443000 unit=ft³
